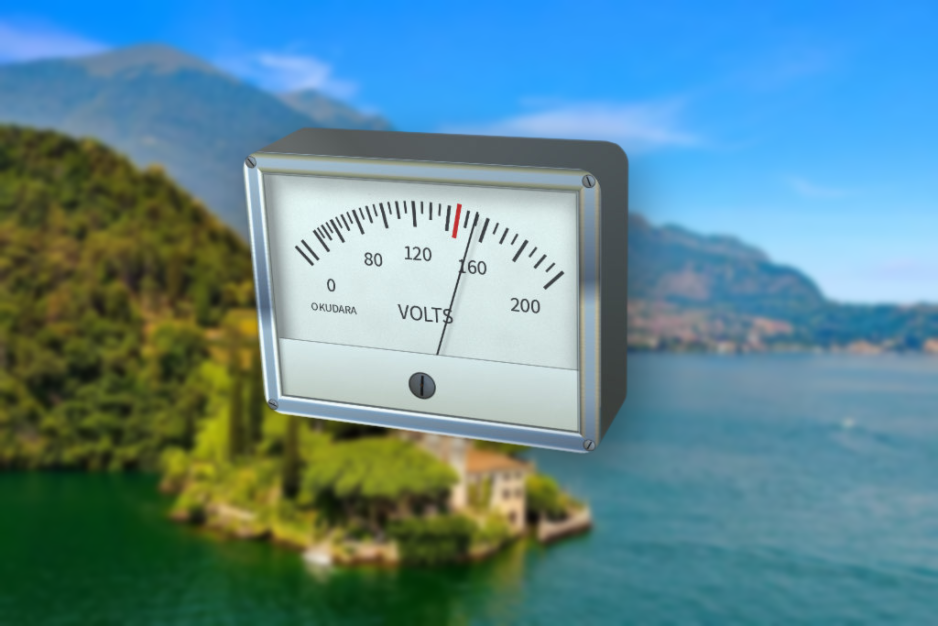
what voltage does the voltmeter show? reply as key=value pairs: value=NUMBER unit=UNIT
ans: value=155 unit=V
